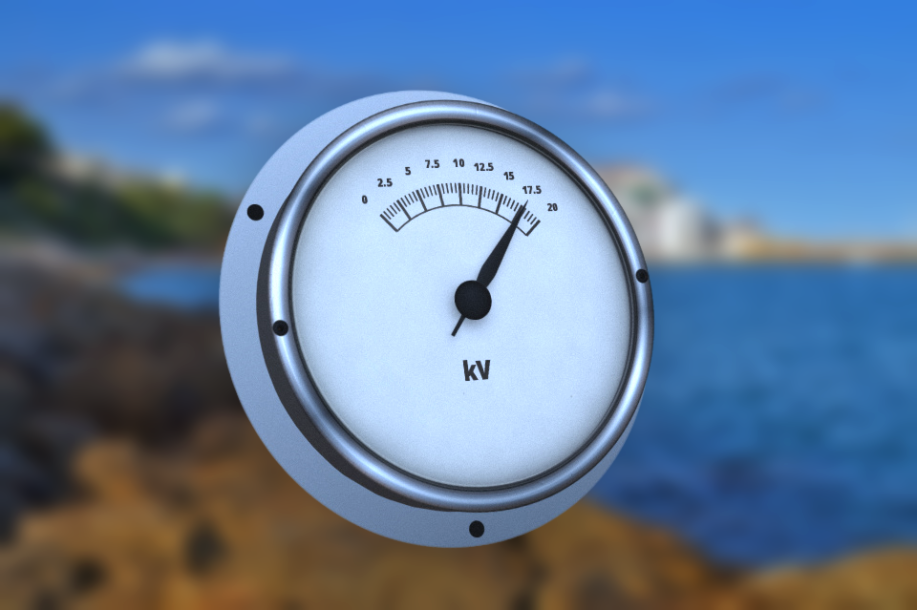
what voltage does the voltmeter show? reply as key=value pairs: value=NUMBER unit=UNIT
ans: value=17.5 unit=kV
